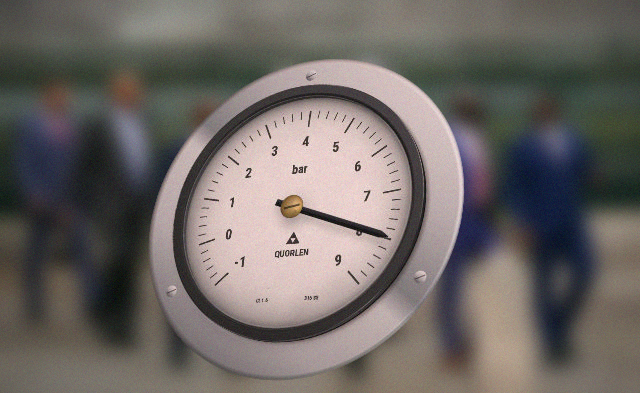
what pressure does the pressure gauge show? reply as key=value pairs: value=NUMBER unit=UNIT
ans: value=8 unit=bar
